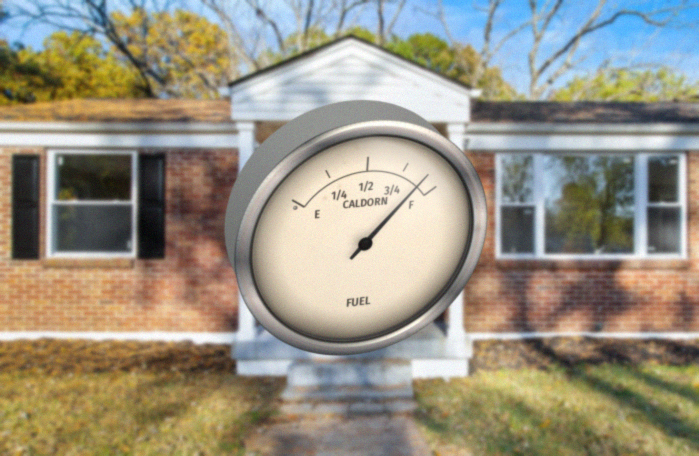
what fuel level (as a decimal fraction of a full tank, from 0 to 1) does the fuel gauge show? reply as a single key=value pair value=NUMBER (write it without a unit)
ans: value=0.875
